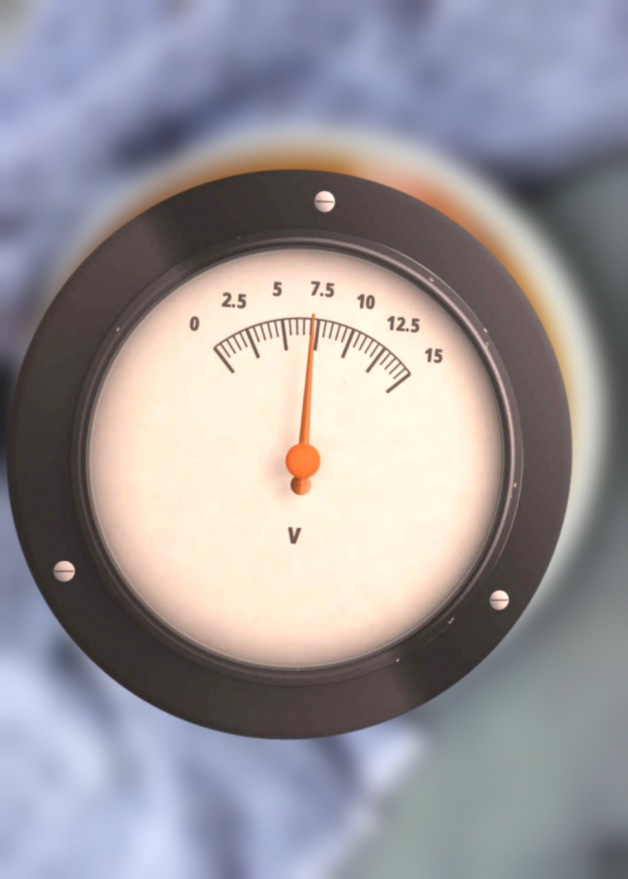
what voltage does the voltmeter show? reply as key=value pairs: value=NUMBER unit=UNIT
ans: value=7 unit=V
